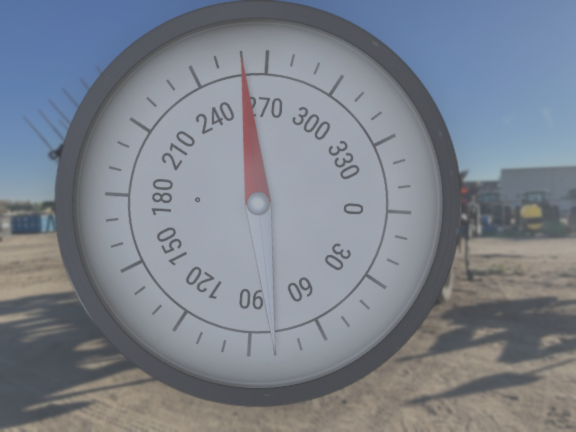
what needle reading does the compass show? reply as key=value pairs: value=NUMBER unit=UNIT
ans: value=260 unit=°
